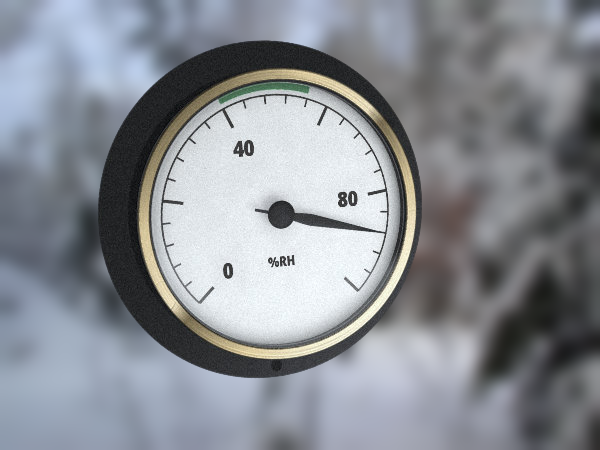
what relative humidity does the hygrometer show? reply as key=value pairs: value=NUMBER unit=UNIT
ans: value=88 unit=%
